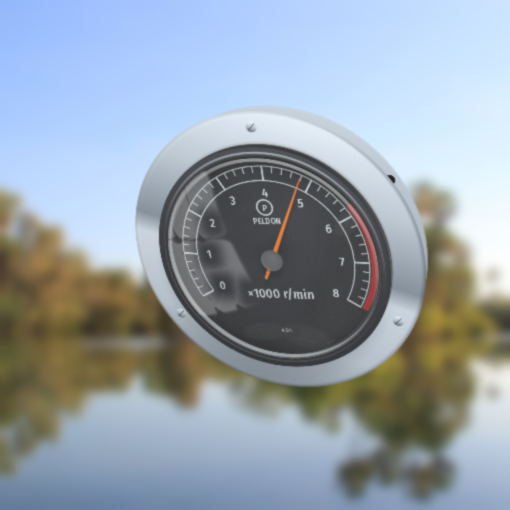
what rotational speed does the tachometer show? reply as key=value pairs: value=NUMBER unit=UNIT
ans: value=4800 unit=rpm
